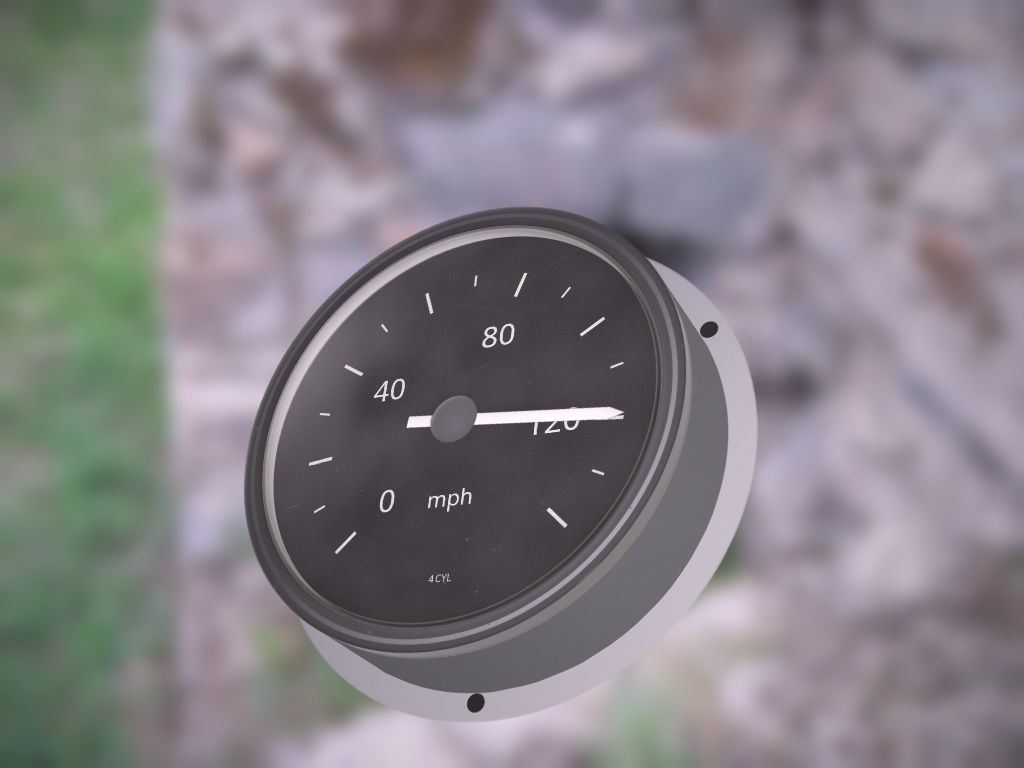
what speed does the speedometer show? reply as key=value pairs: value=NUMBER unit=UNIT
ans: value=120 unit=mph
